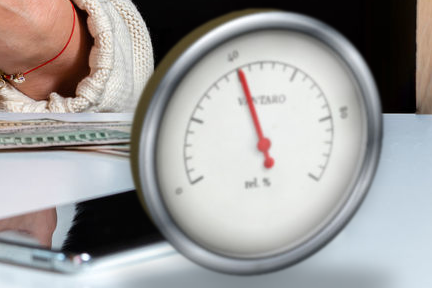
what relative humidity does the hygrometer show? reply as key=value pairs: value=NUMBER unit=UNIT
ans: value=40 unit=%
